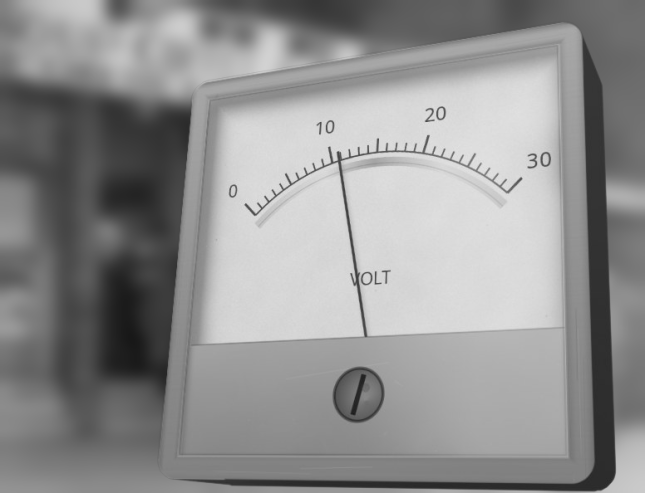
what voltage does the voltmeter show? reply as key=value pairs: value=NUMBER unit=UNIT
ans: value=11 unit=V
